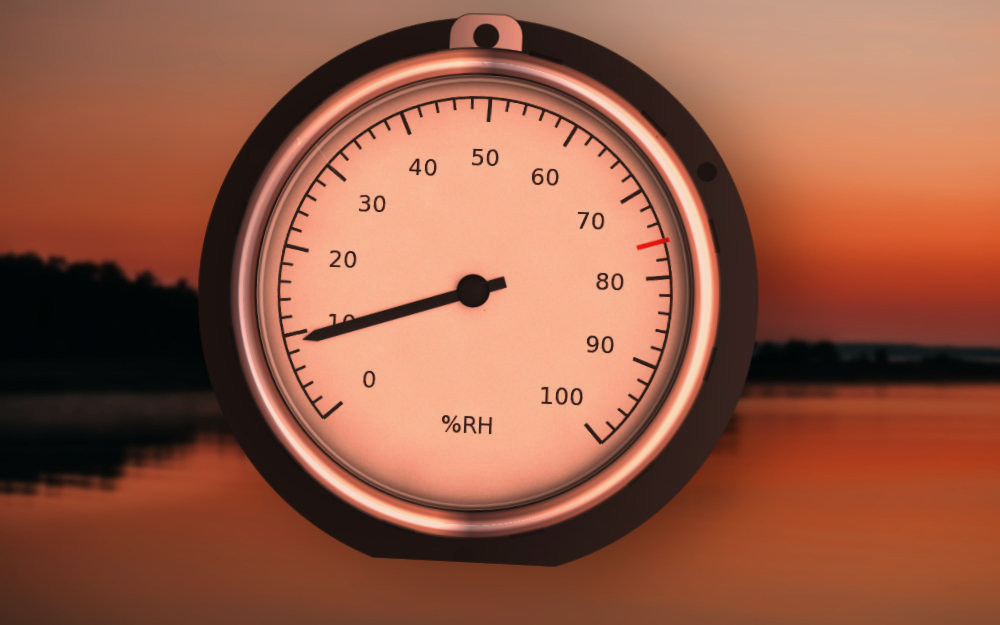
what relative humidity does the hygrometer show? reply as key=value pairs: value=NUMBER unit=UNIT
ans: value=9 unit=%
